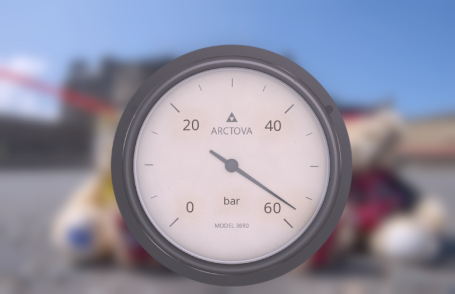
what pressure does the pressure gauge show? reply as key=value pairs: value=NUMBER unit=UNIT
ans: value=57.5 unit=bar
